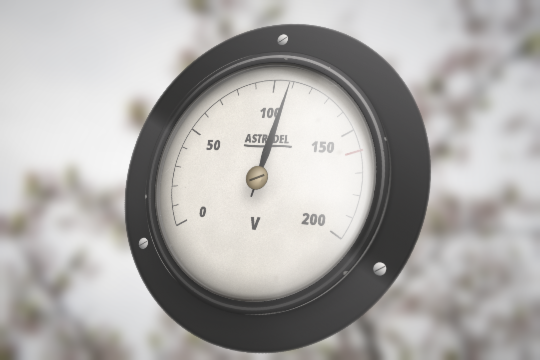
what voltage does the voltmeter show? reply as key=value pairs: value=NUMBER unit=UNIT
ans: value=110 unit=V
